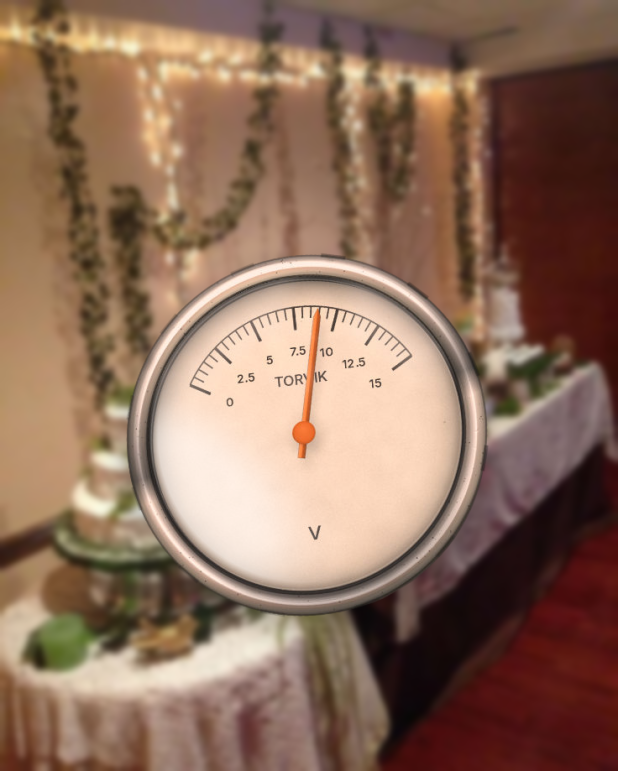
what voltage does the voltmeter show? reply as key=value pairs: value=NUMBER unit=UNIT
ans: value=9 unit=V
